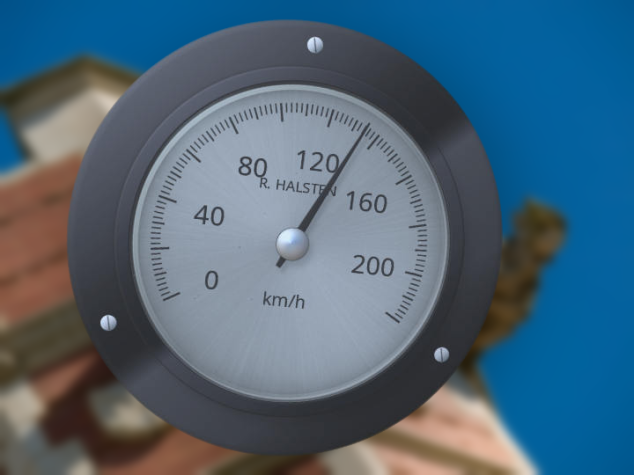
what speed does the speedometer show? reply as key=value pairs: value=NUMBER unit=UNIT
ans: value=134 unit=km/h
